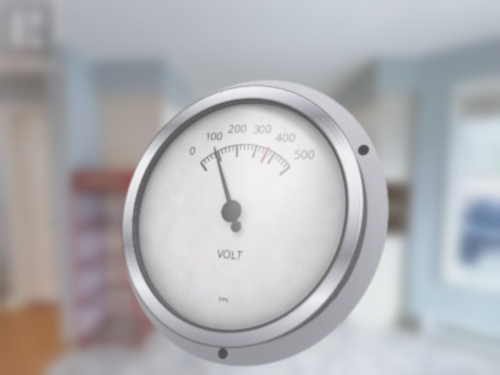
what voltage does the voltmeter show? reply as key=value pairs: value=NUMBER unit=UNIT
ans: value=100 unit=V
